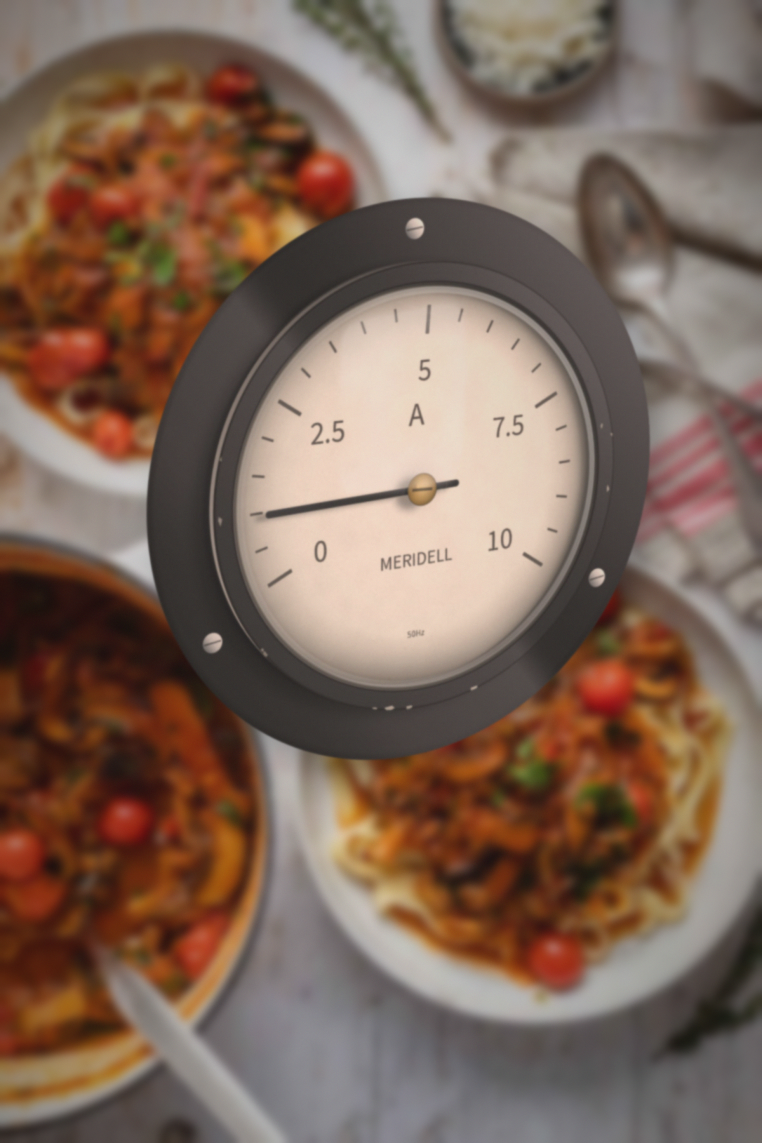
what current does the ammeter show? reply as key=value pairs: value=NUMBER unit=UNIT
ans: value=1 unit=A
